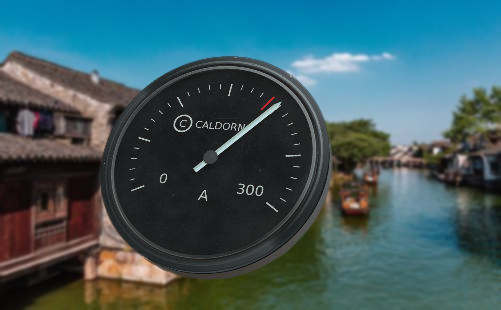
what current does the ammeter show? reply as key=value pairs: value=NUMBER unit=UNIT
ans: value=200 unit=A
